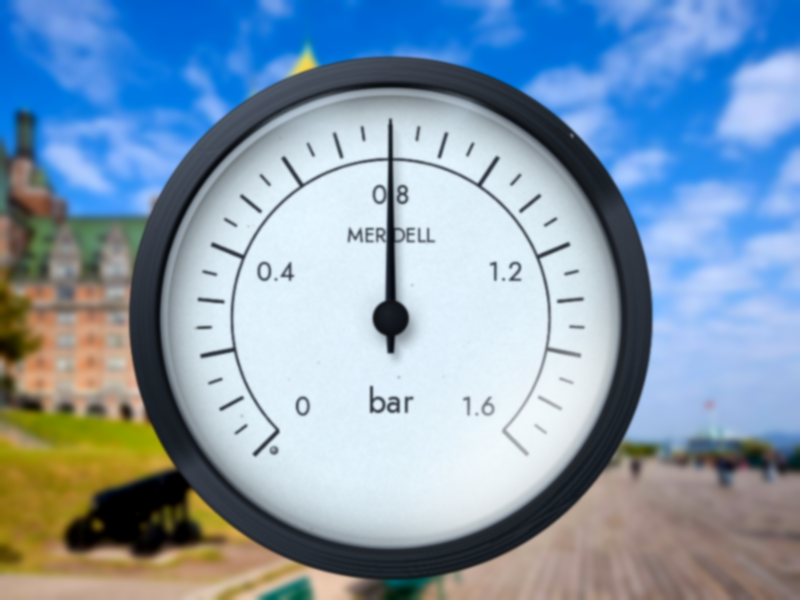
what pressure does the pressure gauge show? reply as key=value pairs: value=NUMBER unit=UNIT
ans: value=0.8 unit=bar
